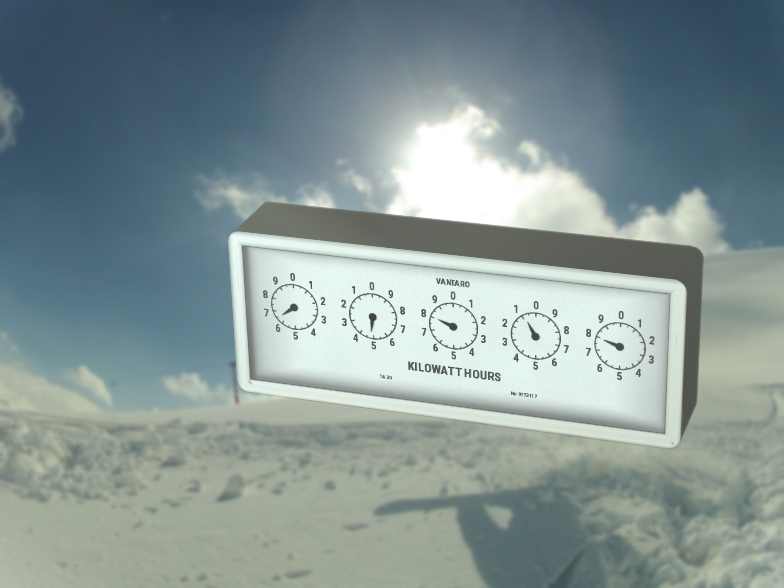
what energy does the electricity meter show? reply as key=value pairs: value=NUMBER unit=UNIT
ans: value=64808 unit=kWh
